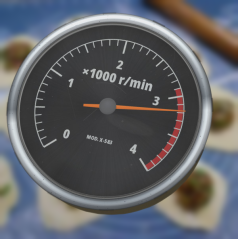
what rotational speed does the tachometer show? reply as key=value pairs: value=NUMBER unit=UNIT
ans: value=3200 unit=rpm
